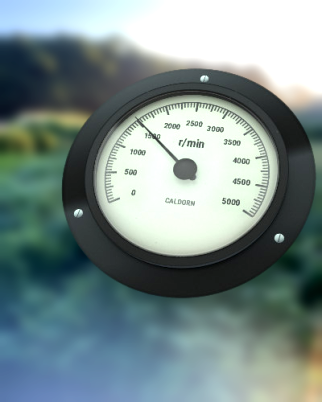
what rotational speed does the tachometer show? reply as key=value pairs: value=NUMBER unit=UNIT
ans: value=1500 unit=rpm
